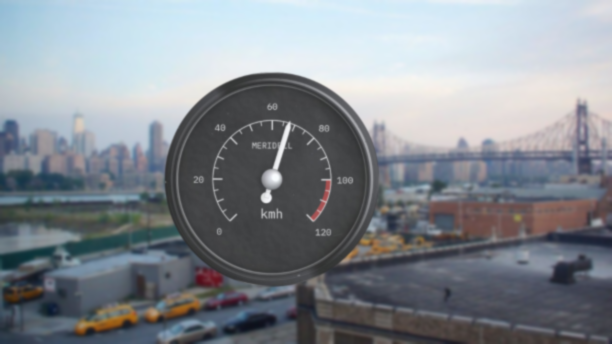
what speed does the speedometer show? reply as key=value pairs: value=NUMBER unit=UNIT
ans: value=67.5 unit=km/h
